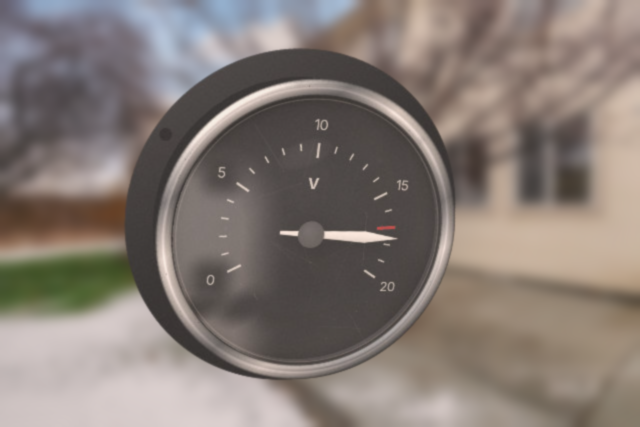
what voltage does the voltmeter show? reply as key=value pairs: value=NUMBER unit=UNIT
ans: value=17.5 unit=V
